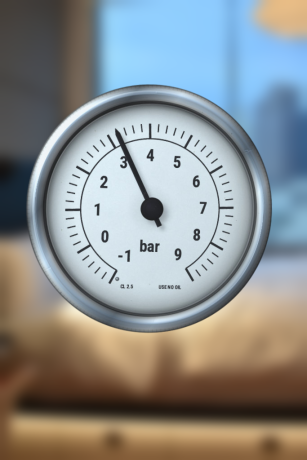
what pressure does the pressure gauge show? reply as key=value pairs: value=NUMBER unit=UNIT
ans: value=3.2 unit=bar
